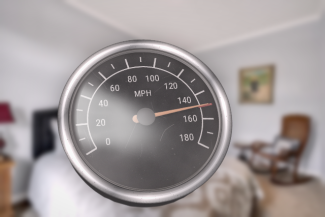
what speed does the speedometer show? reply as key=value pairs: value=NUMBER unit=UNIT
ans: value=150 unit=mph
